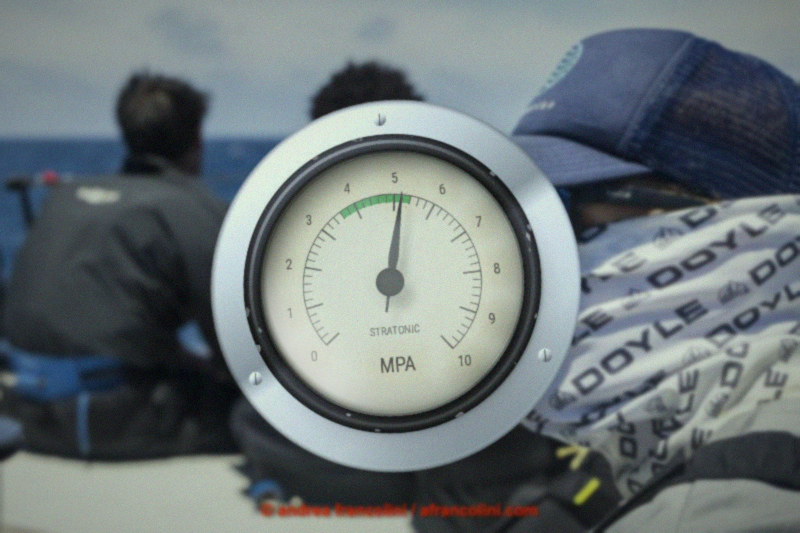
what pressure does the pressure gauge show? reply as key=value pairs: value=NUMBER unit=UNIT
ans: value=5.2 unit=MPa
